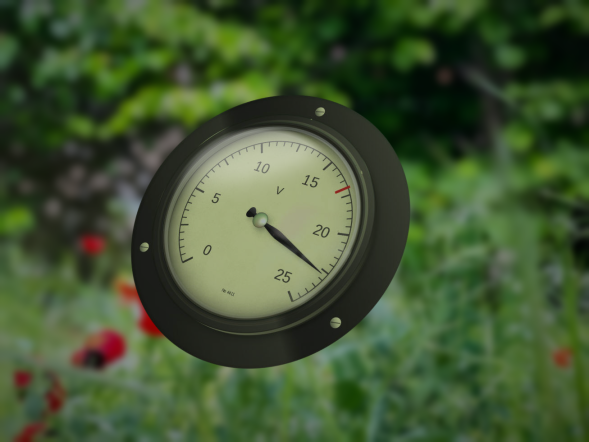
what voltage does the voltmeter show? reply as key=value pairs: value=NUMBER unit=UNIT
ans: value=22.75 unit=V
